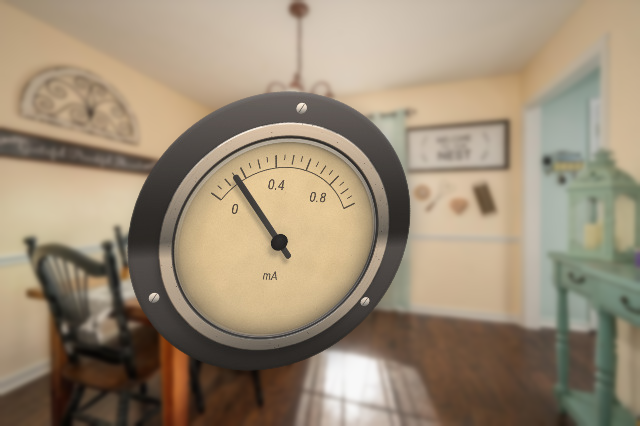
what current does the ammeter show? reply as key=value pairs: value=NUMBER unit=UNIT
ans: value=0.15 unit=mA
